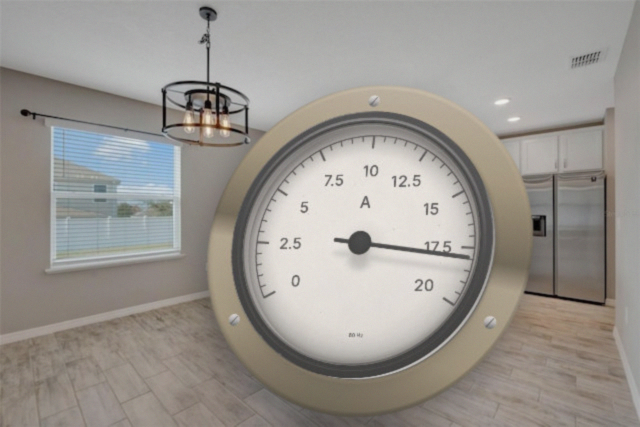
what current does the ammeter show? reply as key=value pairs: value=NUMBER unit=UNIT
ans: value=18 unit=A
